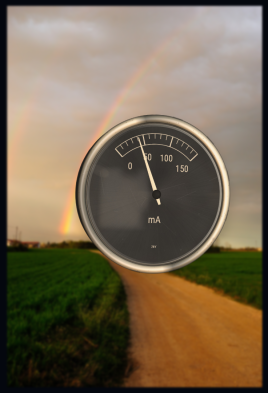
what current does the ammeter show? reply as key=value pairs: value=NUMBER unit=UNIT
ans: value=40 unit=mA
